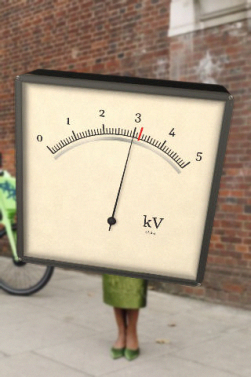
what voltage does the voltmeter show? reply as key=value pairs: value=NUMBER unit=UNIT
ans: value=3 unit=kV
